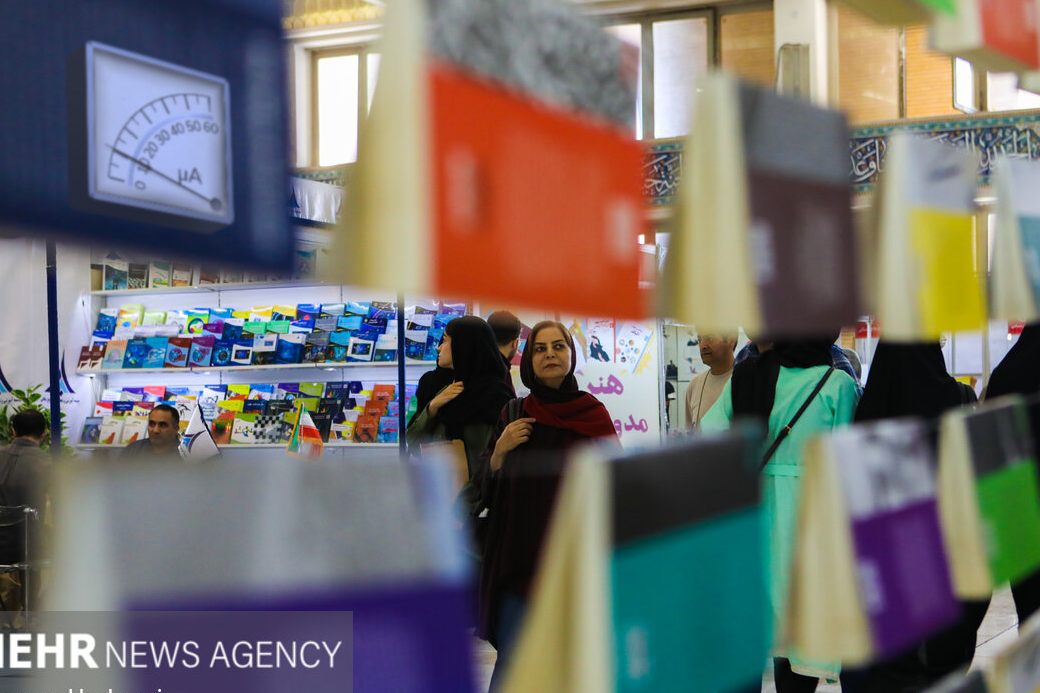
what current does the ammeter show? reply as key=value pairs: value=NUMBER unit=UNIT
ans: value=10 unit=µA
